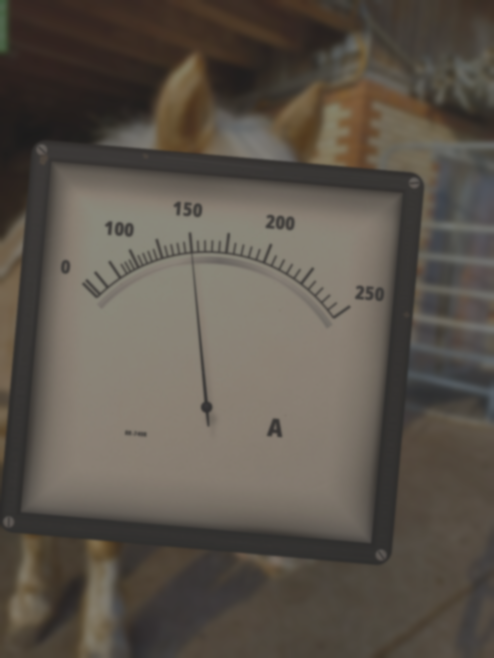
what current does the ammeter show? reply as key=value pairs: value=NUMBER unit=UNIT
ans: value=150 unit=A
